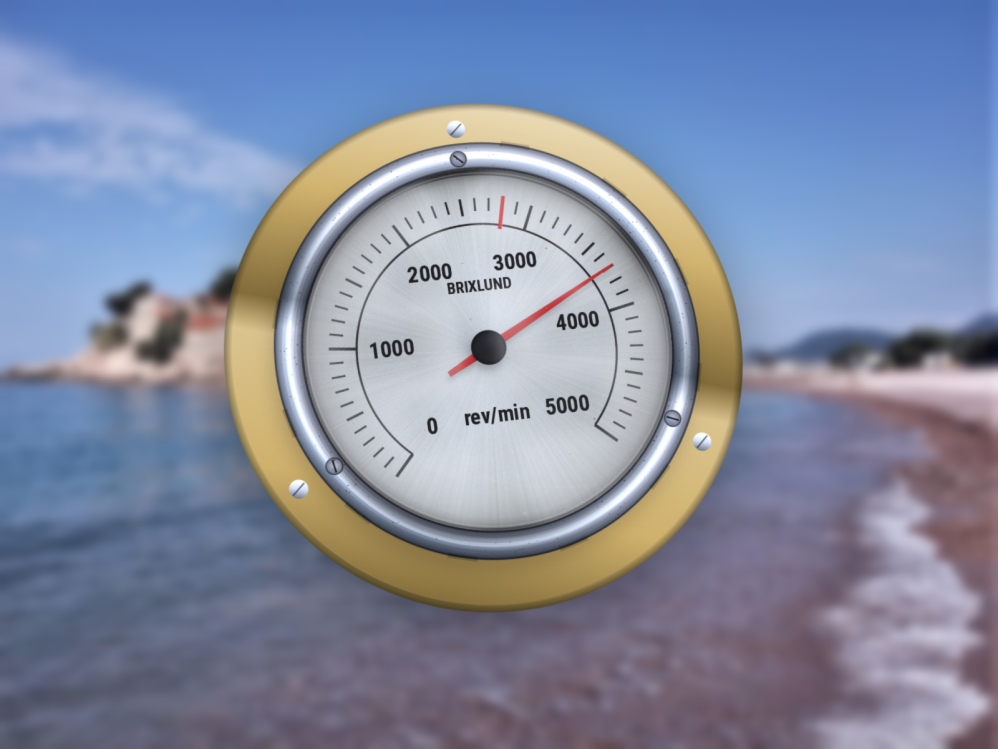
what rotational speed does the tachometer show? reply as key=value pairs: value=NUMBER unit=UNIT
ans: value=3700 unit=rpm
